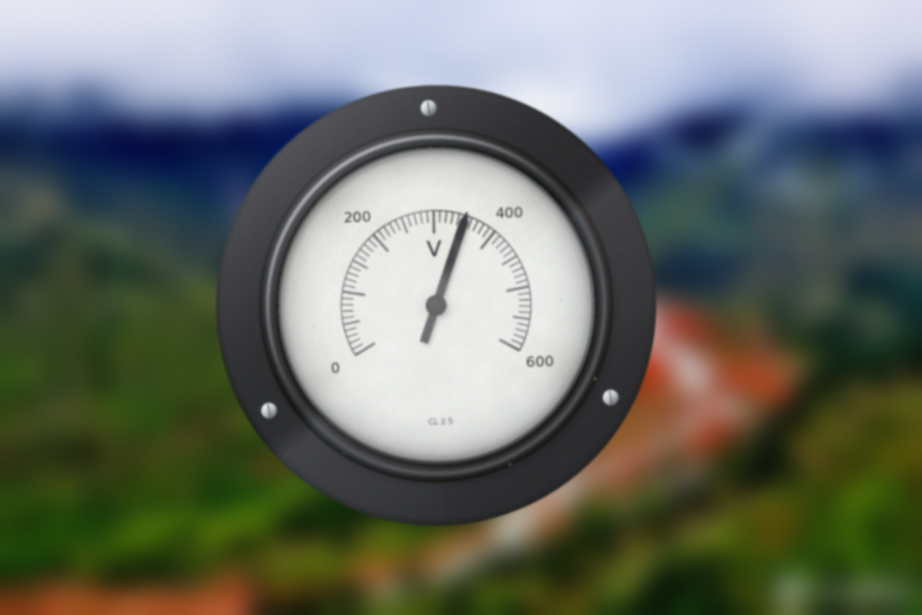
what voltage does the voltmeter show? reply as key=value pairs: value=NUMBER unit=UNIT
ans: value=350 unit=V
